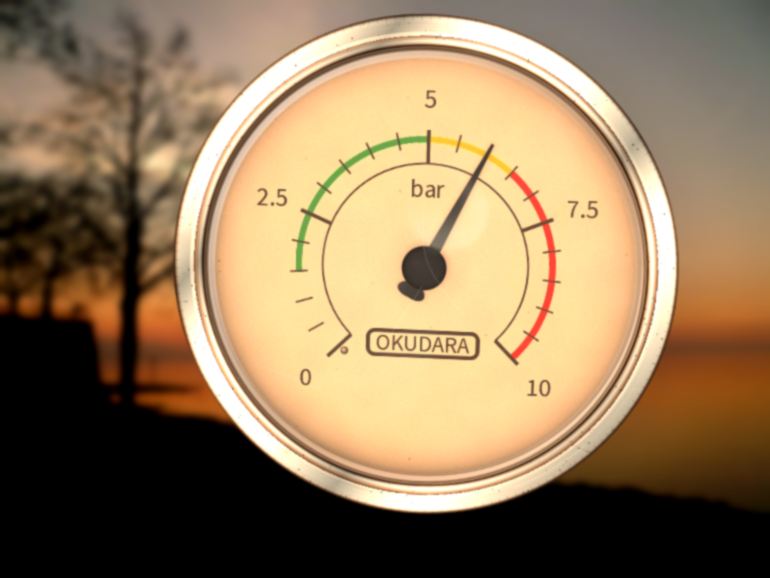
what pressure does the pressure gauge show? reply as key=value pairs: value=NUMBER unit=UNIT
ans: value=6 unit=bar
